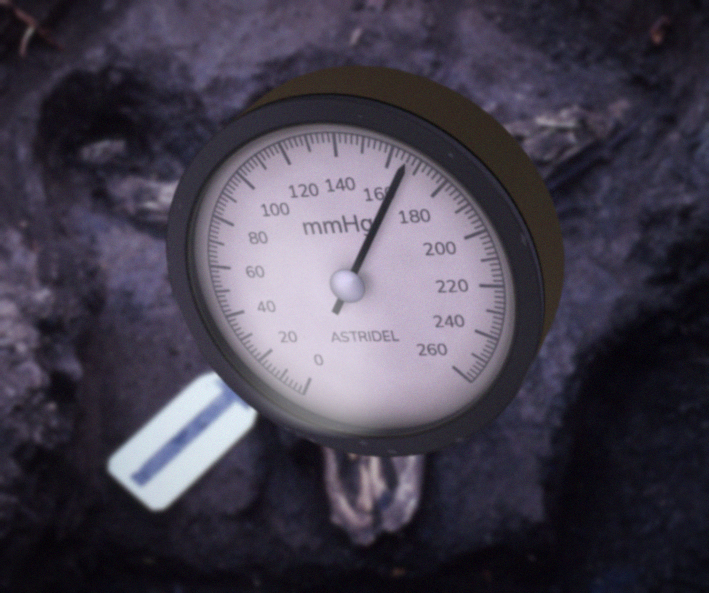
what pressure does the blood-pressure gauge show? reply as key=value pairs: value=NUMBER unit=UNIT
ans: value=166 unit=mmHg
